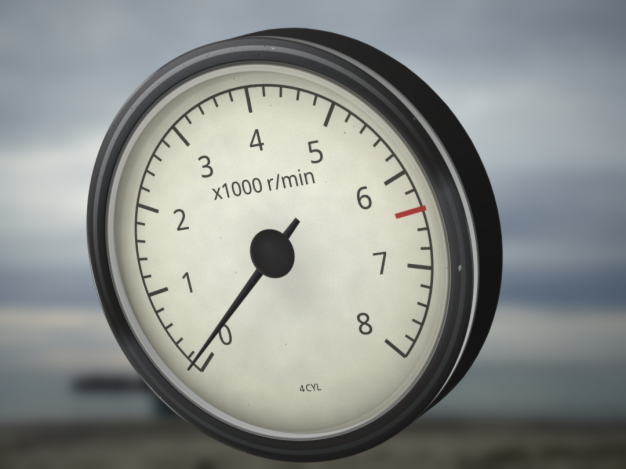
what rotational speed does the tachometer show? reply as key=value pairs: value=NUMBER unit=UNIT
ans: value=100 unit=rpm
